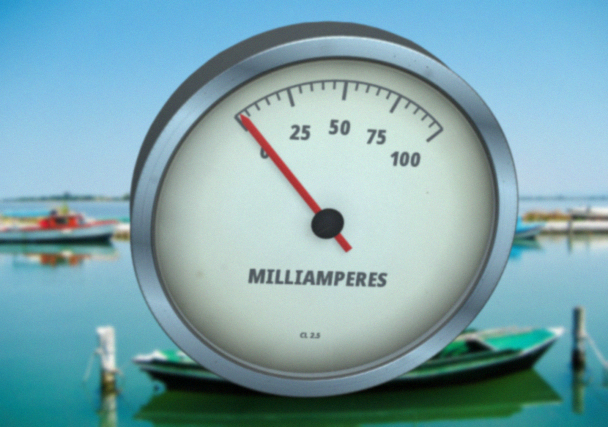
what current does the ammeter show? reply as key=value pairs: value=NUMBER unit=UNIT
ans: value=2.5 unit=mA
